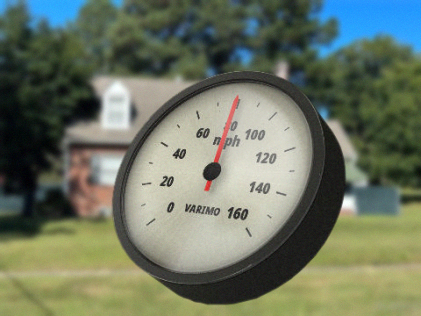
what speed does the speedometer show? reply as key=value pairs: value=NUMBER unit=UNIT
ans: value=80 unit=mph
